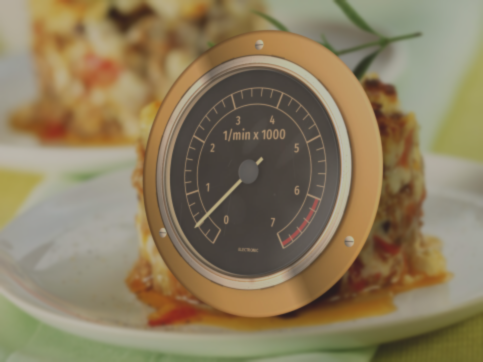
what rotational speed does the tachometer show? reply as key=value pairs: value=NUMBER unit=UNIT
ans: value=400 unit=rpm
